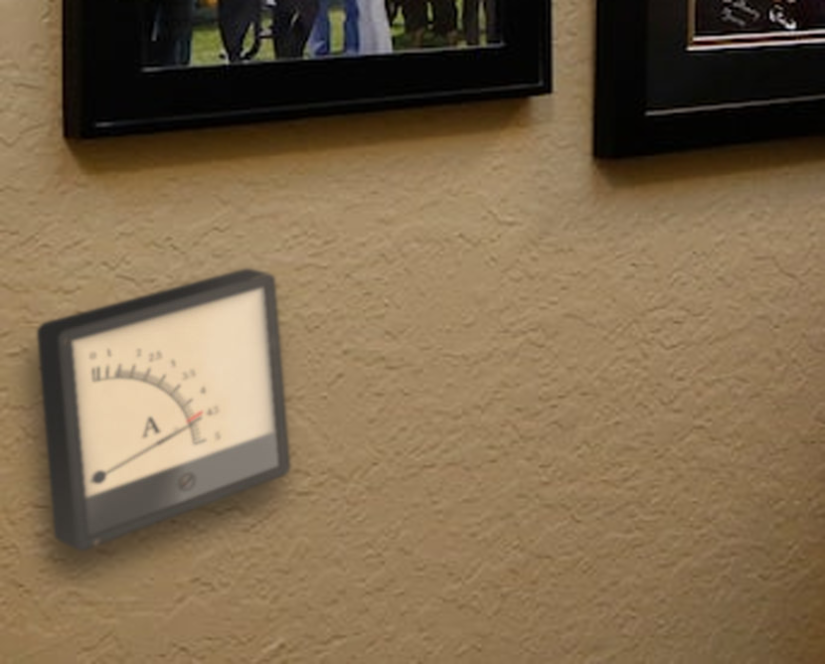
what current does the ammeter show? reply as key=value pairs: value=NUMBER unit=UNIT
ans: value=4.5 unit=A
